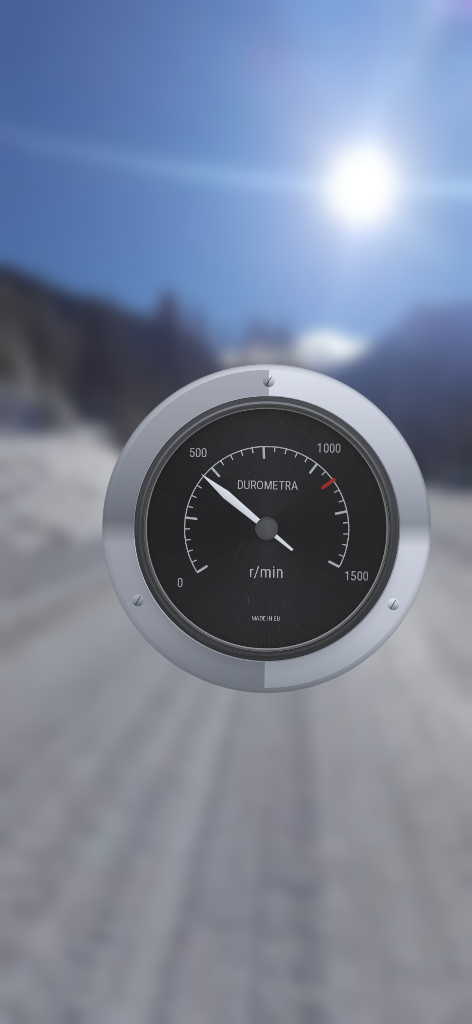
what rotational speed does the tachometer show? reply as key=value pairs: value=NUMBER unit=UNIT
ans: value=450 unit=rpm
